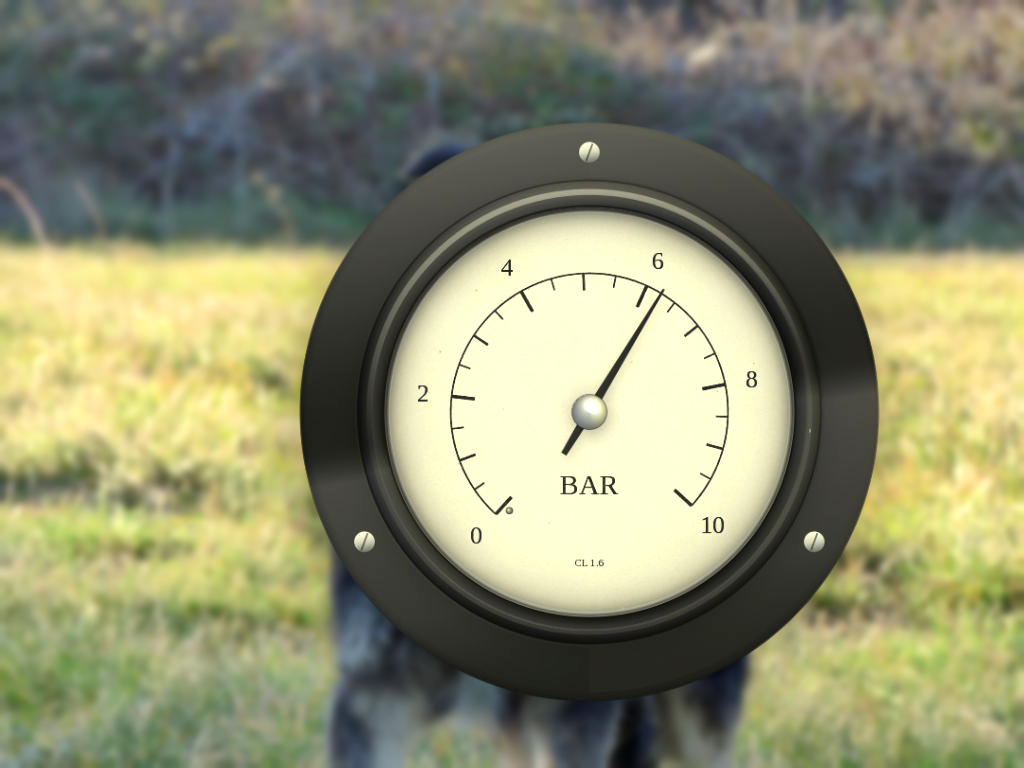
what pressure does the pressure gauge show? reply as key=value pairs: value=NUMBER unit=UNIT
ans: value=6.25 unit=bar
